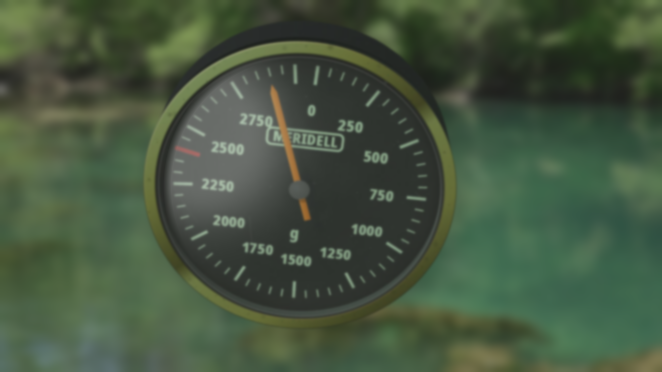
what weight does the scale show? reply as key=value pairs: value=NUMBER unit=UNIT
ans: value=2900 unit=g
